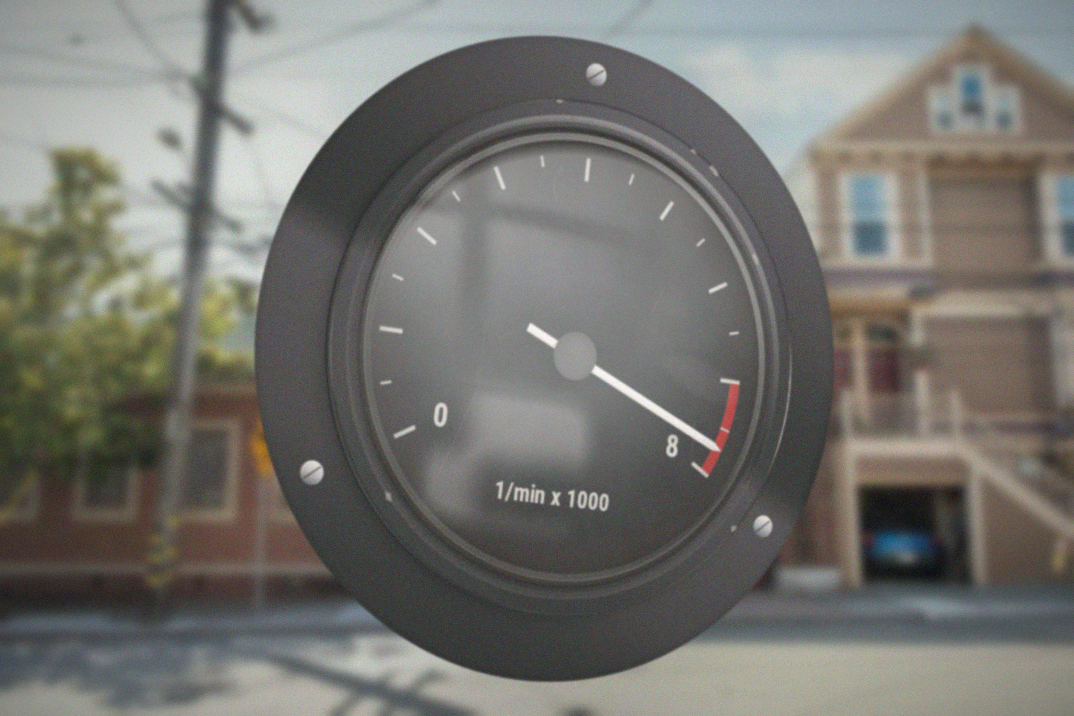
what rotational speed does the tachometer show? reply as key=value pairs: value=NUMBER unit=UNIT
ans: value=7750 unit=rpm
